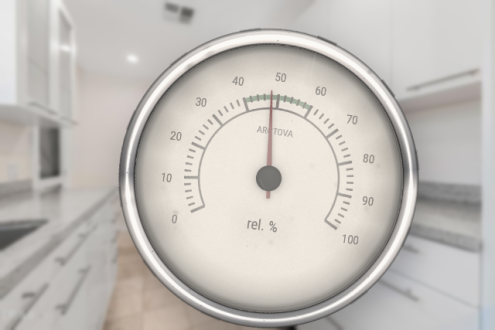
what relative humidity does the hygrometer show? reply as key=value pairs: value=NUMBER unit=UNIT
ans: value=48 unit=%
